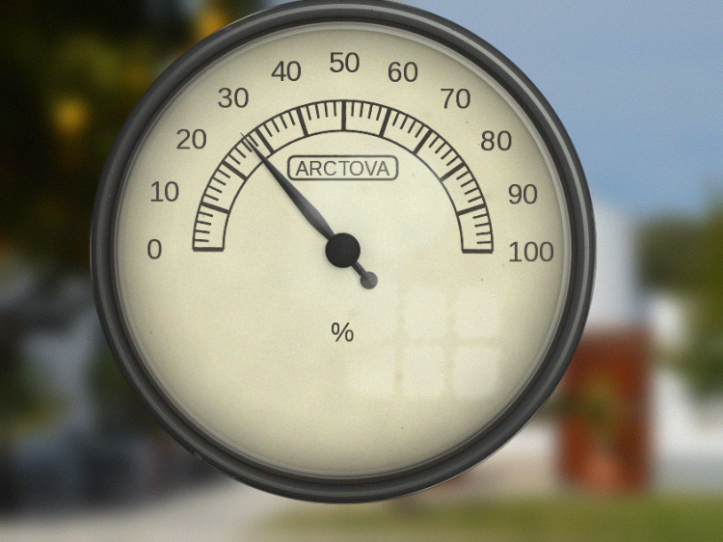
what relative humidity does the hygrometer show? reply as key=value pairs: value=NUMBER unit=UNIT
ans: value=27 unit=%
